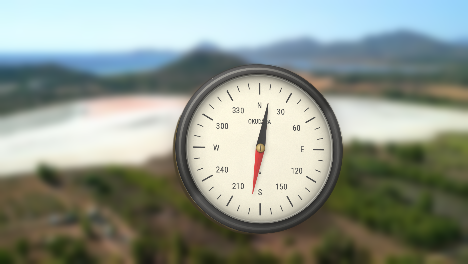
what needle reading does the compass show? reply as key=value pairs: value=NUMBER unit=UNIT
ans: value=190 unit=°
